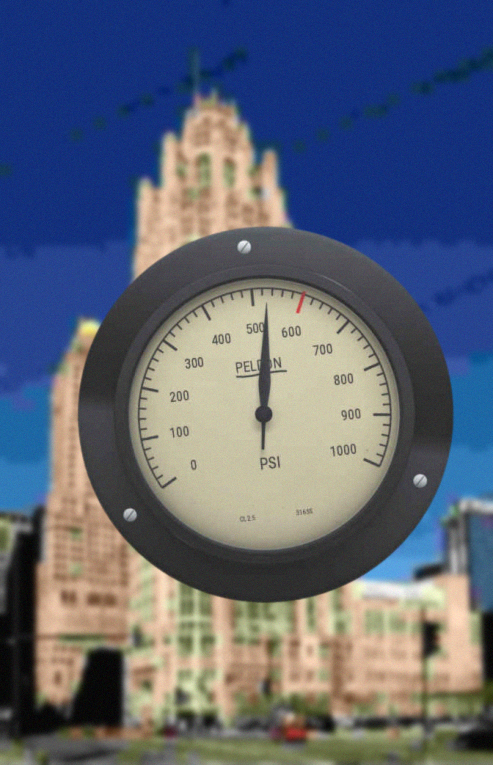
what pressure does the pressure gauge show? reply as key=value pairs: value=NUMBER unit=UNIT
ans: value=530 unit=psi
